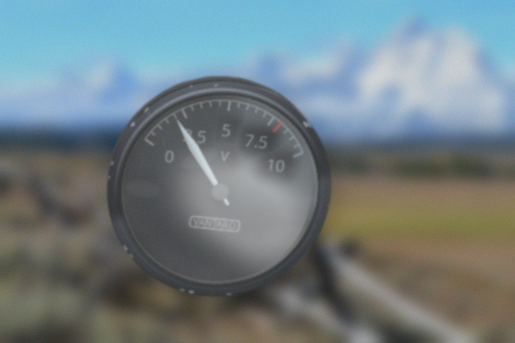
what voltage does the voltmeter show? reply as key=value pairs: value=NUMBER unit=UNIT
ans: value=2 unit=V
